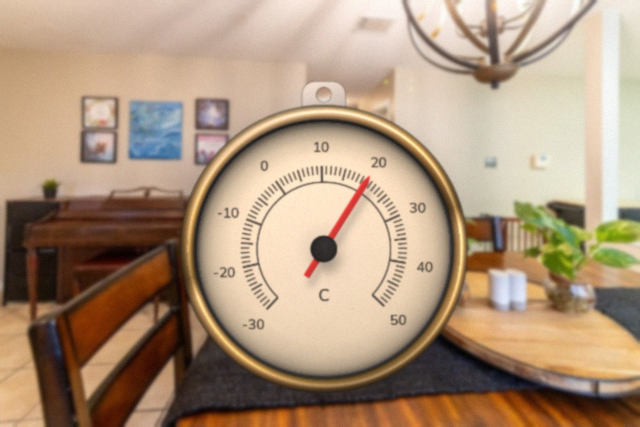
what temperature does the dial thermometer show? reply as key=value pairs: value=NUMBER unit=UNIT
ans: value=20 unit=°C
